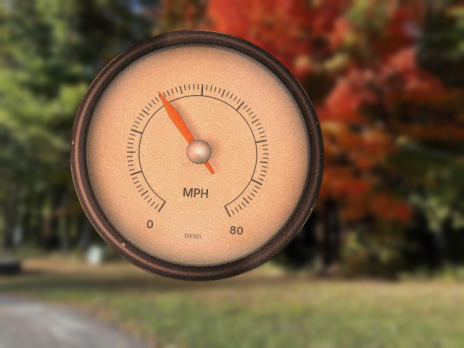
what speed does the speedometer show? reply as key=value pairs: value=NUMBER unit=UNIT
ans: value=30 unit=mph
